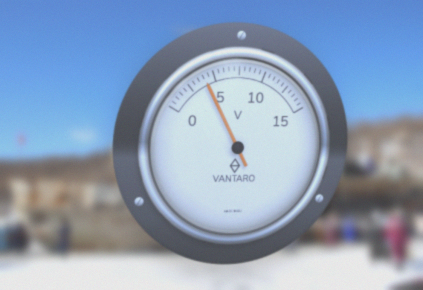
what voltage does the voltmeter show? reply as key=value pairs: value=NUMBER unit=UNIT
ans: value=4 unit=V
